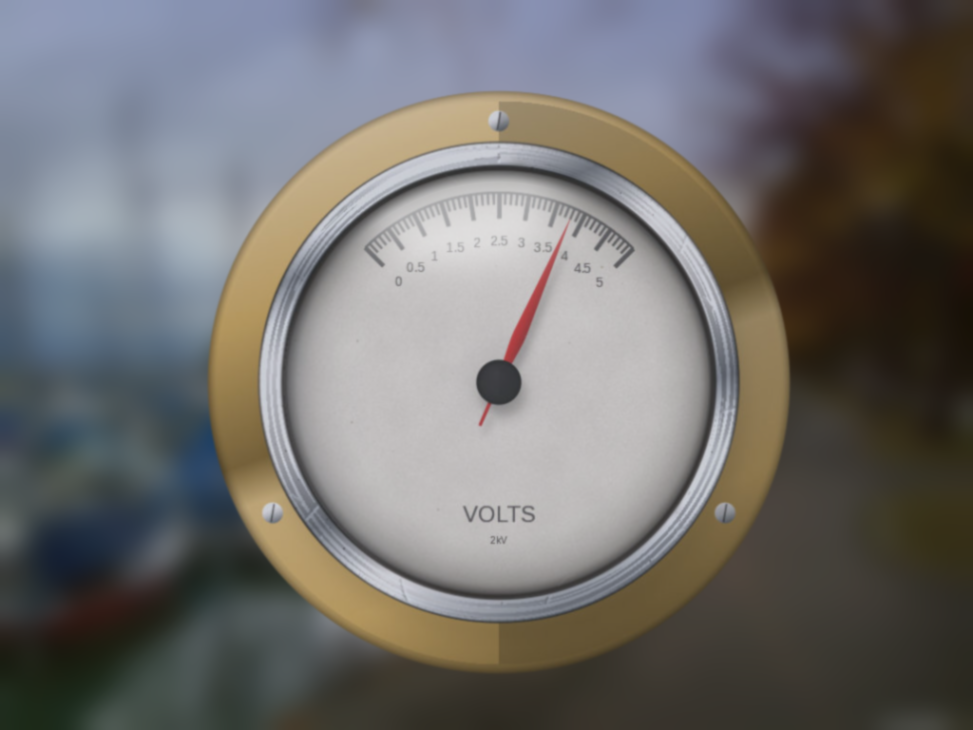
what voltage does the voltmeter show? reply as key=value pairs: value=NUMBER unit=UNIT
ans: value=3.8 unit=V
